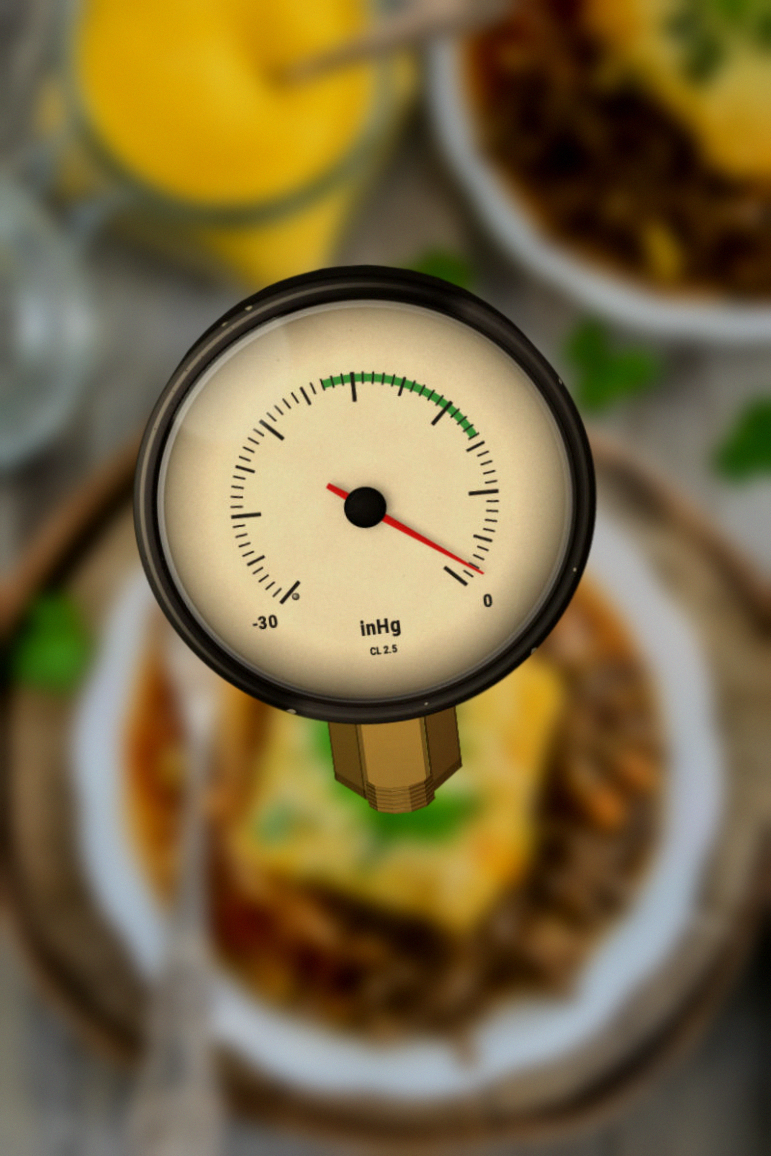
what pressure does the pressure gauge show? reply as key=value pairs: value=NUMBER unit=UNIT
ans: value=-1 unit=inHg
